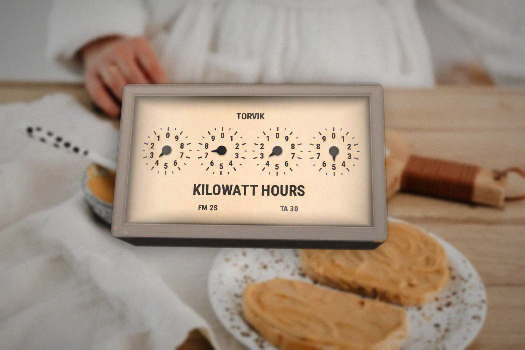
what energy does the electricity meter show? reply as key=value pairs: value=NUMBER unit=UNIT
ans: value=3735 unit=kWh
